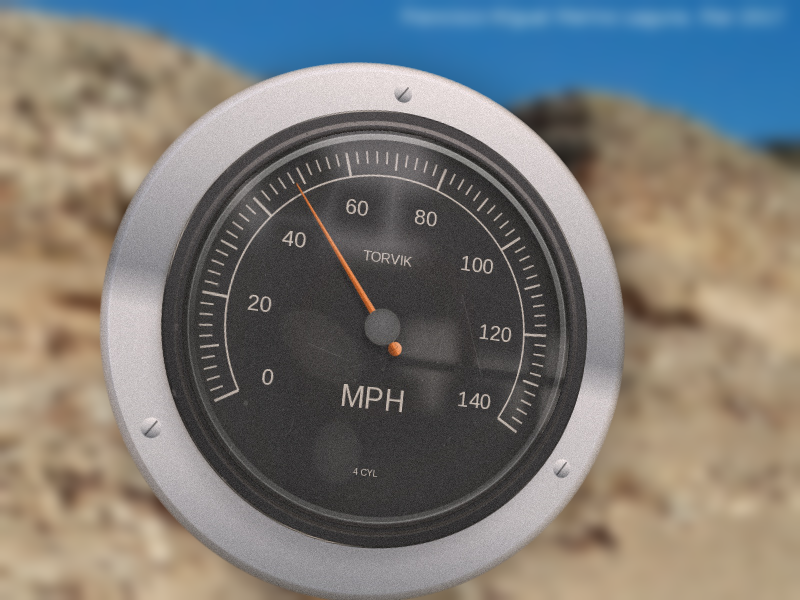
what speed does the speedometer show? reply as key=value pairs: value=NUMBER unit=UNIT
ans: value=48 unit=mph
